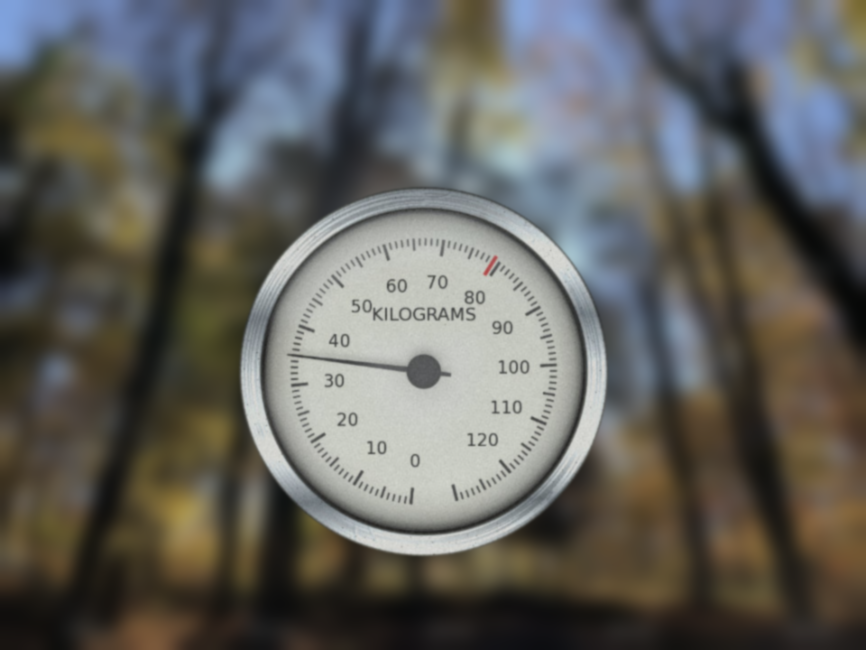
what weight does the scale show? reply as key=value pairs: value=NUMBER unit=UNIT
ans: value=35 unit=kg
